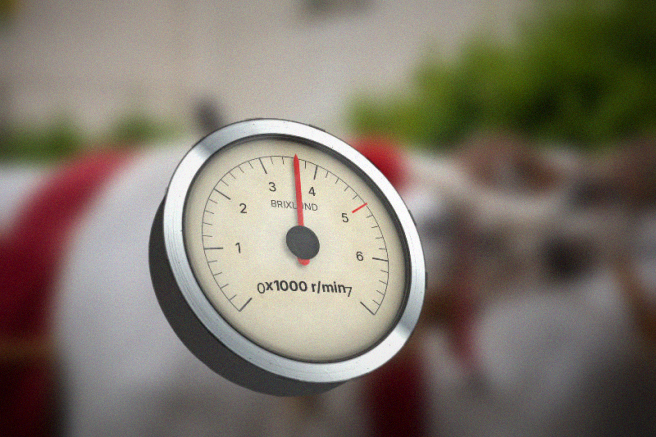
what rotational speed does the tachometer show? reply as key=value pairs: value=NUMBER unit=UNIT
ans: value=3600 unit=rpm
